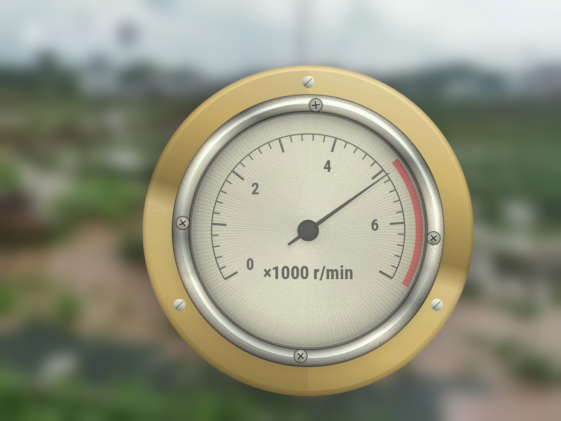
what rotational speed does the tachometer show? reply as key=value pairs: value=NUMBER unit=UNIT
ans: value=5100 unit=rpm
